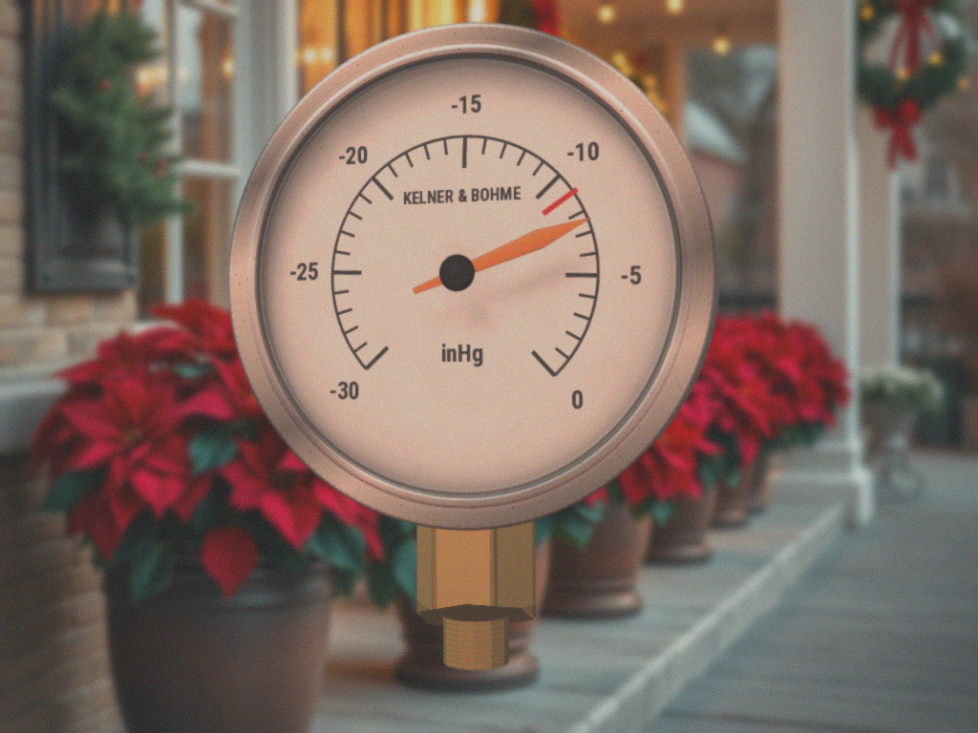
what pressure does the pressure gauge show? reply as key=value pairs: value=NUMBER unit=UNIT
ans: value=-7.5 unit=inHg
